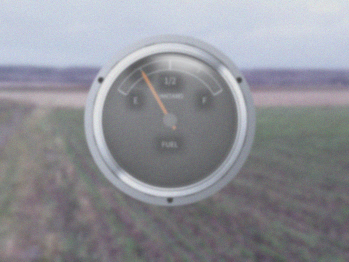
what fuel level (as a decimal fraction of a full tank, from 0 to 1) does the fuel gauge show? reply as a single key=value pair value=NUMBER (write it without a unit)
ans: value=0.25
